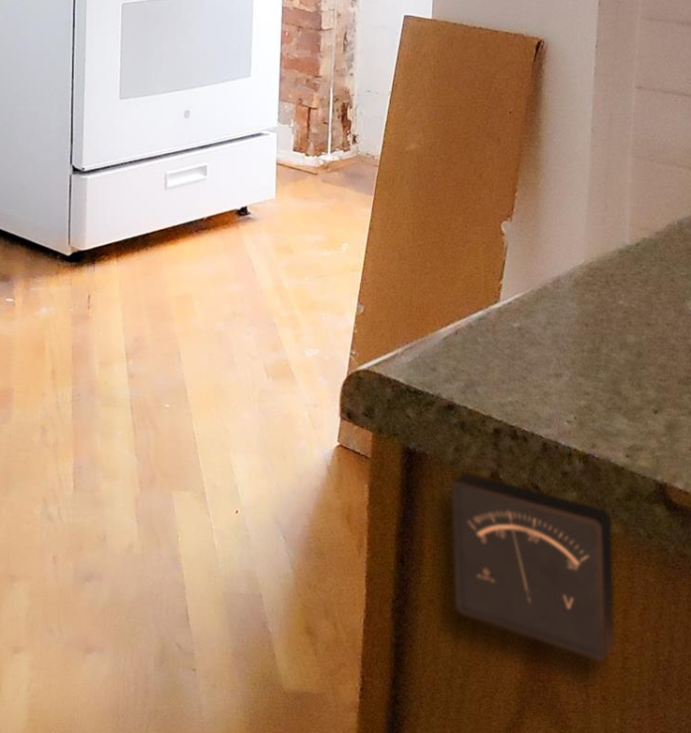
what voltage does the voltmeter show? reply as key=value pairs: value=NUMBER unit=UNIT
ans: value=15 unit=V
